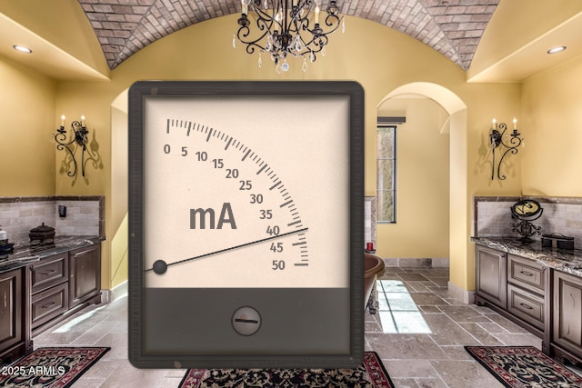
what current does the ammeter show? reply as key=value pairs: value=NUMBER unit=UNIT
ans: value=42 unit=mA
